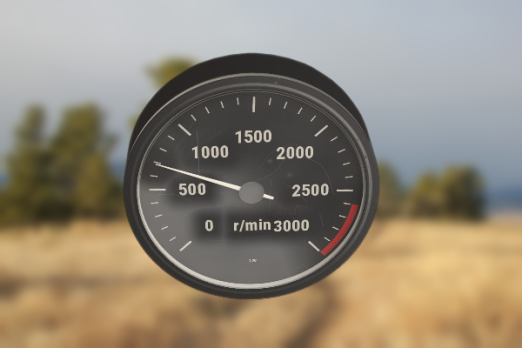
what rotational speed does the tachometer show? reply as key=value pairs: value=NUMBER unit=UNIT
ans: value=700 unit=rpm
